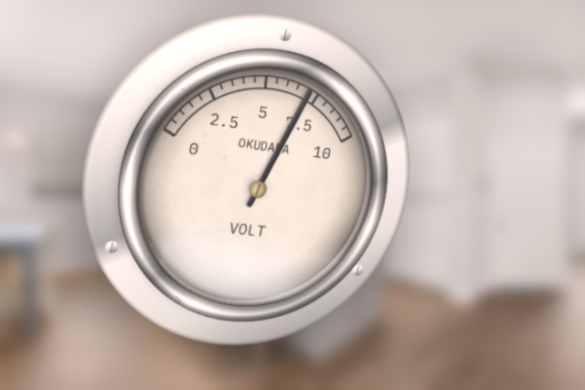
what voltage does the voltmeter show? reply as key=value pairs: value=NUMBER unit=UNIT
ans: value=7 unit=V
